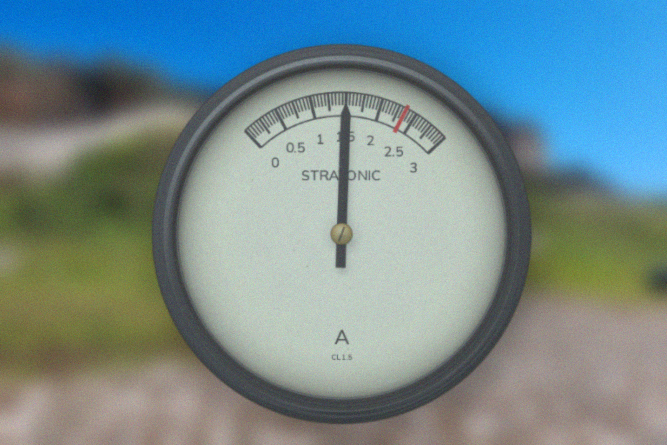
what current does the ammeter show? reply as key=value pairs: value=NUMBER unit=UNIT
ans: value=1.5 unit=A
